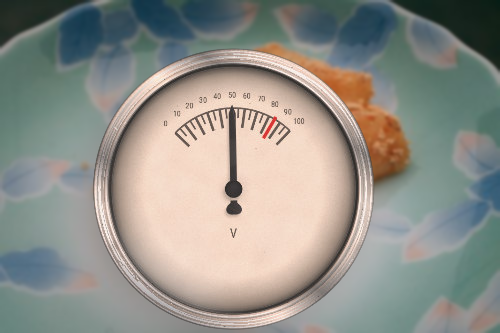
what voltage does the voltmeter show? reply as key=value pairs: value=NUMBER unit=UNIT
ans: value=50 unit=V
